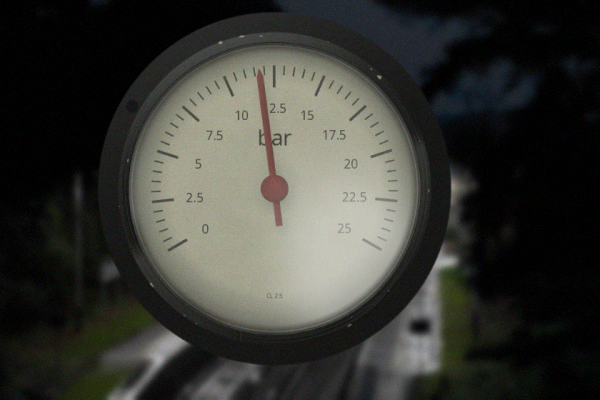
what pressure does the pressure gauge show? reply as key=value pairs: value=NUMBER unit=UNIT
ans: value=11.75 unit=bar
